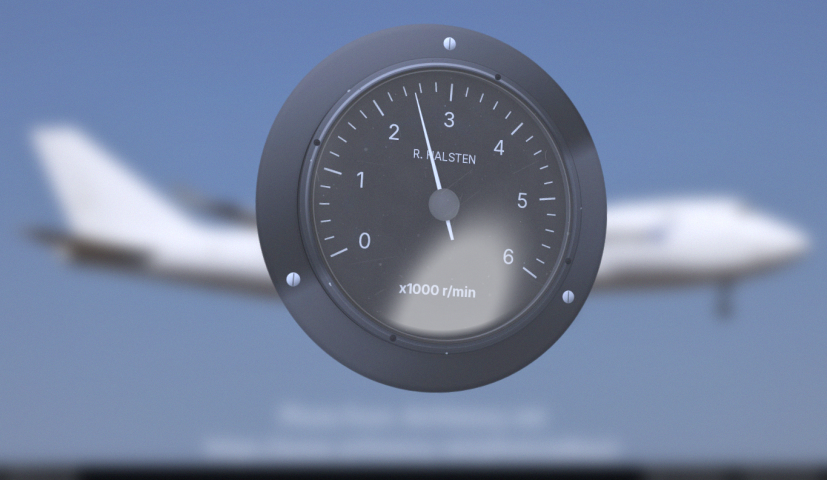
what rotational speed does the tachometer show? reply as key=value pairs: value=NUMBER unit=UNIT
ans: value=2500 unit=rpm
